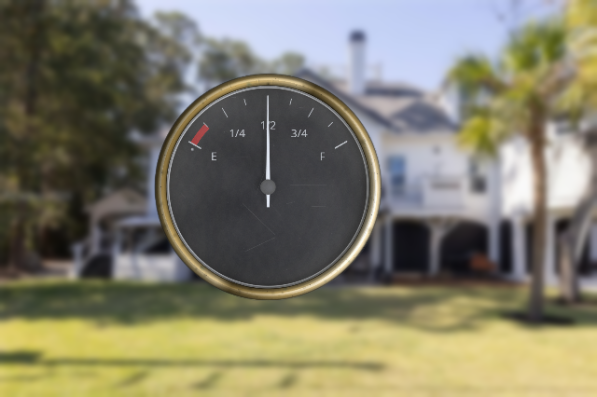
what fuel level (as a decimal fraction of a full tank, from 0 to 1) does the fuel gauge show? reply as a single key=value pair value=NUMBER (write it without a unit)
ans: value=0.5
